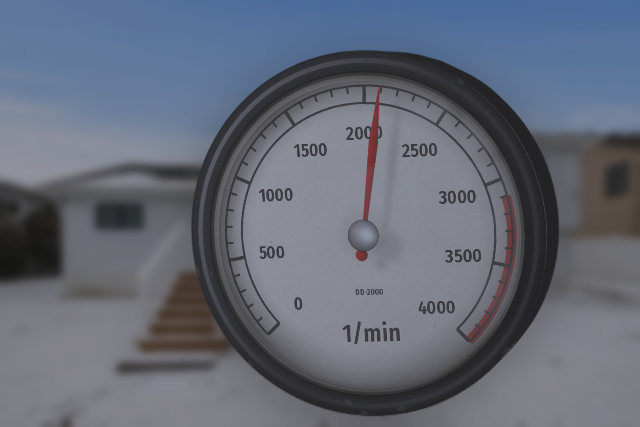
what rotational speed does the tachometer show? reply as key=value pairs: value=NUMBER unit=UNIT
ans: value=2100 unit=rpm
